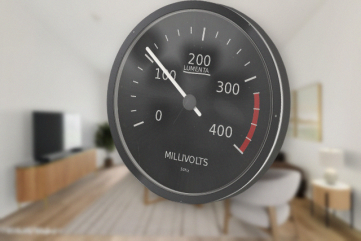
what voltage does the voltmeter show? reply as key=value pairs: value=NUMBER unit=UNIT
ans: value=110 unit=mV
